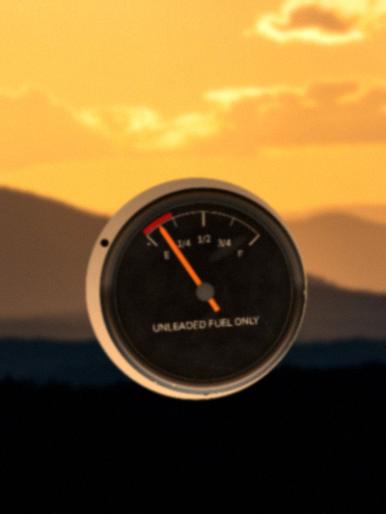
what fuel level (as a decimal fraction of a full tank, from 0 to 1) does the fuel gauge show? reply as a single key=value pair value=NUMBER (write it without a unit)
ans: value=0.125
